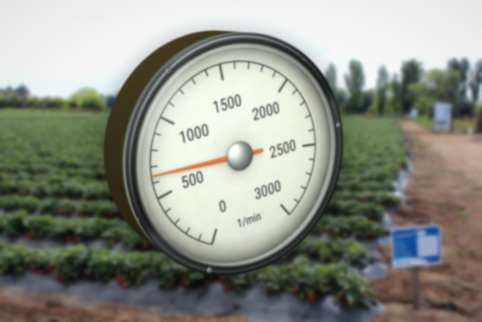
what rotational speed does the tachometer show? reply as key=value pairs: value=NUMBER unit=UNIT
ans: value=650 unit=rpm
